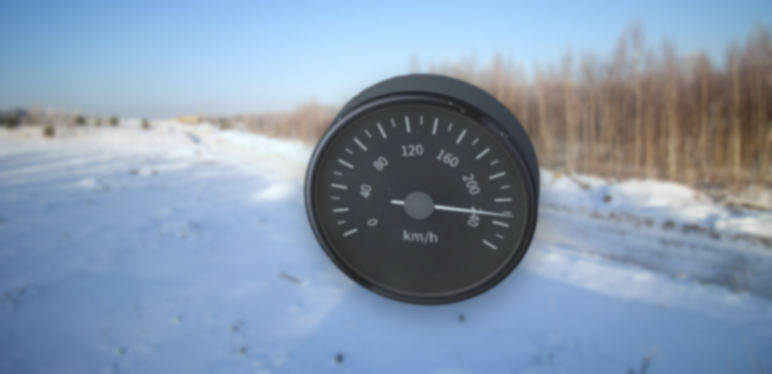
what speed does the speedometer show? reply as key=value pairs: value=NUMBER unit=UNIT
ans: value=230 unit=km/h
